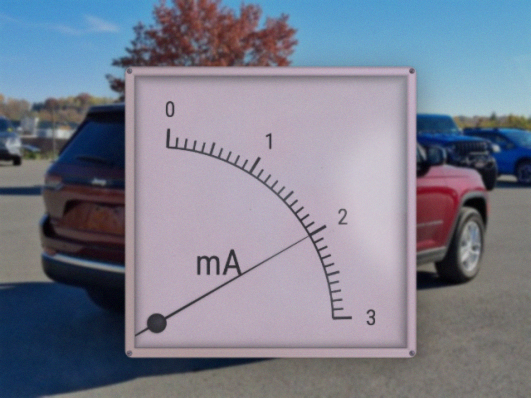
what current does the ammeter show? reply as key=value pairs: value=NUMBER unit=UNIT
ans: value=2 unit=mA
